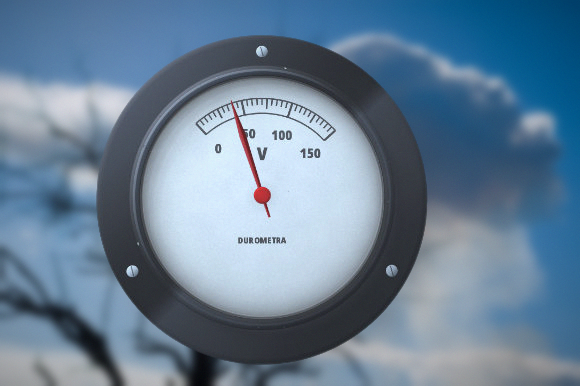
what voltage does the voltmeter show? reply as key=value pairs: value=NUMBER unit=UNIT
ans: value=40 unit=V
